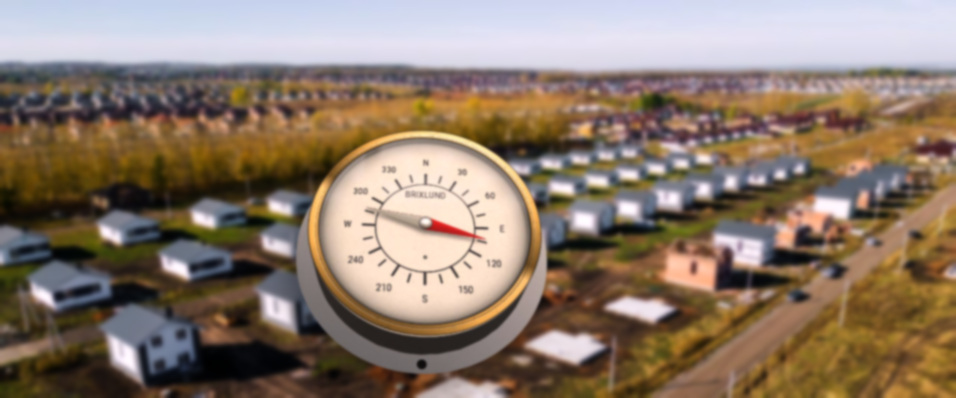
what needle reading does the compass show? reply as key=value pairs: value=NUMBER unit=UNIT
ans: value=105 unit=°
